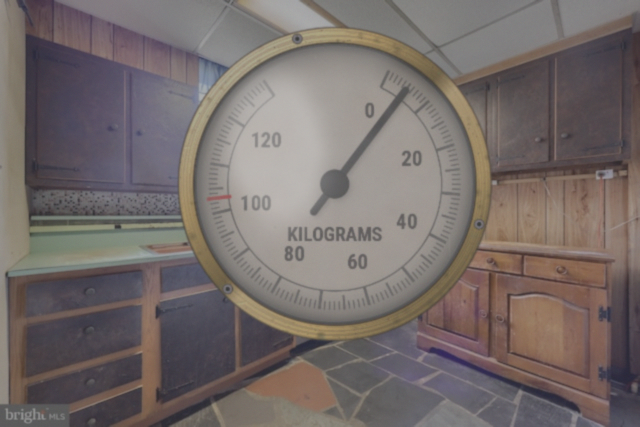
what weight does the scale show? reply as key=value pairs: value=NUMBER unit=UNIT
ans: value=5 unit=kg
